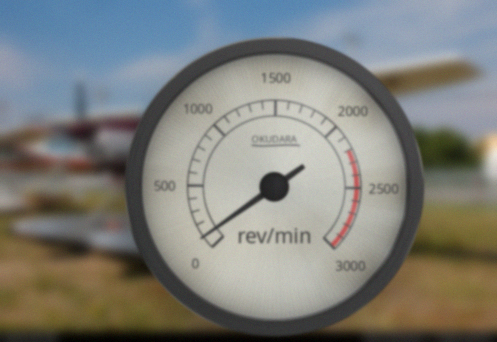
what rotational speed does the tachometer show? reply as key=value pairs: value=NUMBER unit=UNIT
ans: value=100 unit=rpm
